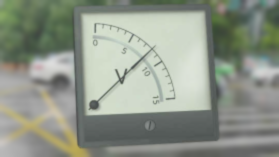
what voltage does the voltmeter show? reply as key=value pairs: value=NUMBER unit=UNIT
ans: value=8 unit=V
